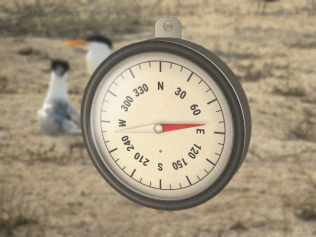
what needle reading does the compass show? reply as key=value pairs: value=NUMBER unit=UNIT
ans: value=80 unit=°
